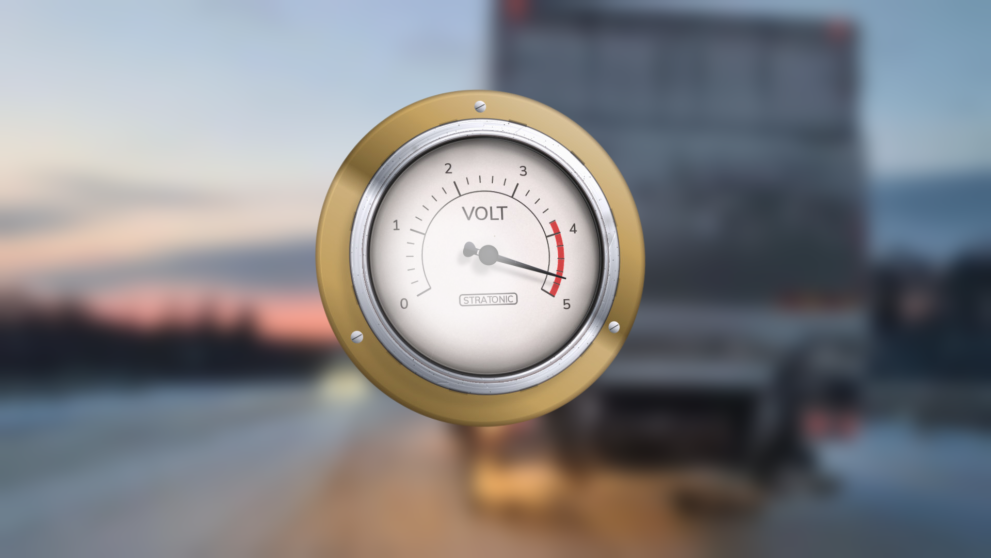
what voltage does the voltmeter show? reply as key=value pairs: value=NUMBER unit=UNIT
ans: value=4.7 unit=V
